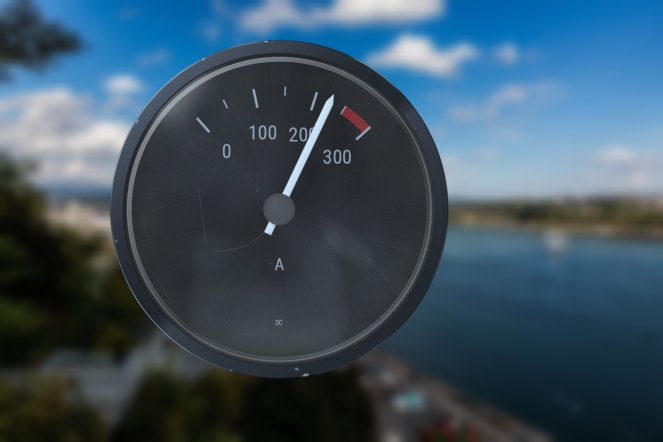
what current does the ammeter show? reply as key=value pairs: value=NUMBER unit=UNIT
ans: value=225 unit=A
